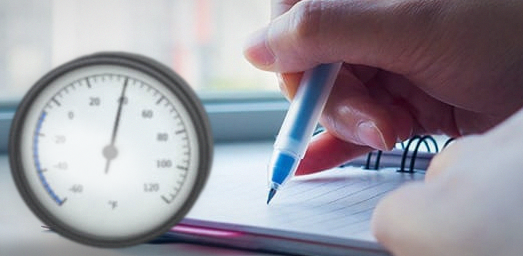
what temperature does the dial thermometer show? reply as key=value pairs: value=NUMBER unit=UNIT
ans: value=40 unit=°F
